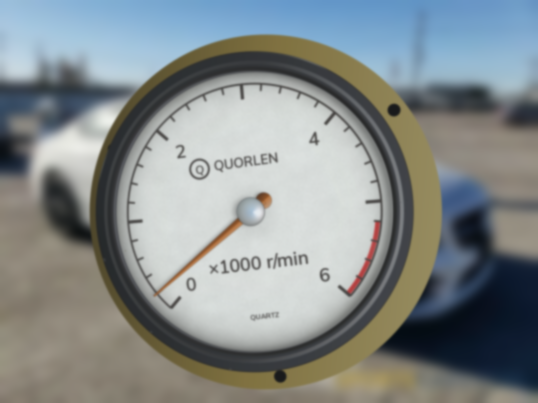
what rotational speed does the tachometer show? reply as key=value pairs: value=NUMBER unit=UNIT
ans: value=200 unit=rpm
